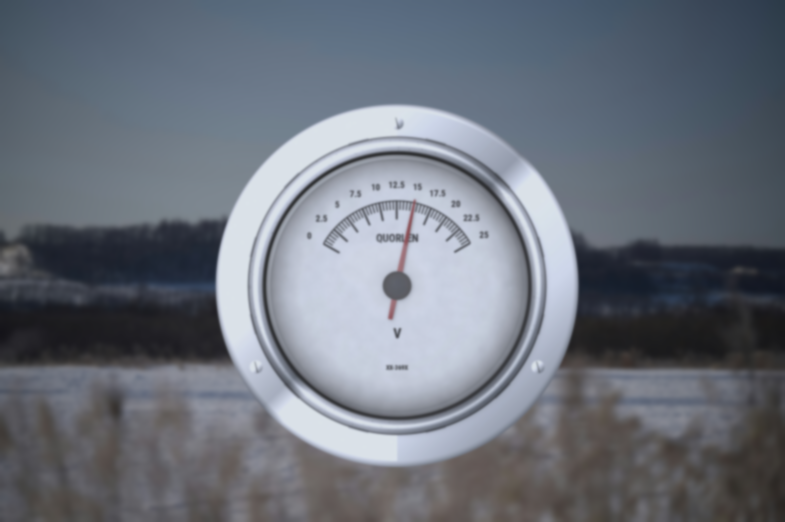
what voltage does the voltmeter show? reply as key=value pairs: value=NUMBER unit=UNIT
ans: value=15 unit=V
